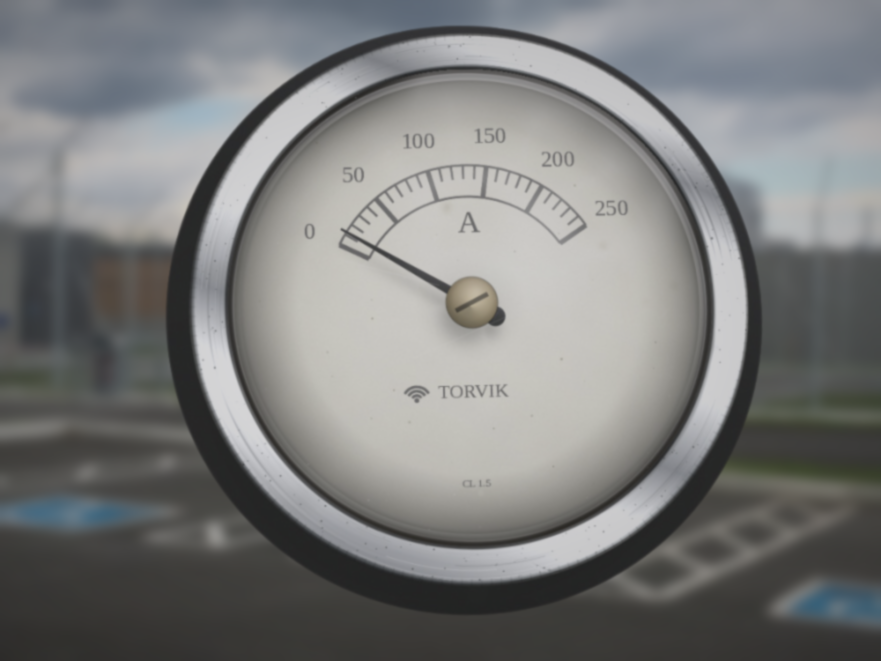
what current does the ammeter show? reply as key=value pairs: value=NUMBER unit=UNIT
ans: value=10 unit=A
